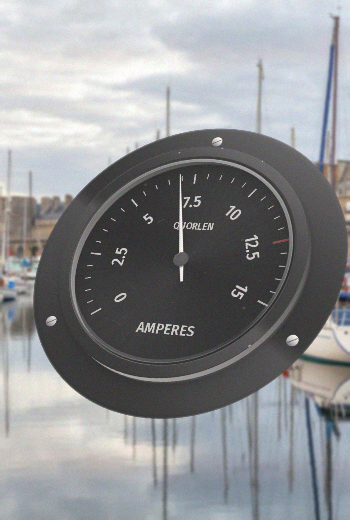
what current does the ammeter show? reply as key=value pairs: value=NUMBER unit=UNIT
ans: value=7 unit=A
